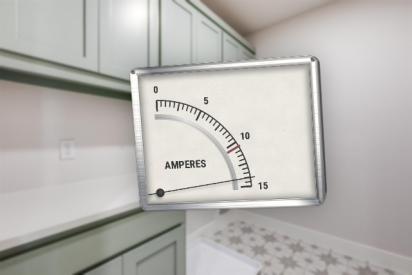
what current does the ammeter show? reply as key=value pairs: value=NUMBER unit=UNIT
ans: value=14 unit=A
